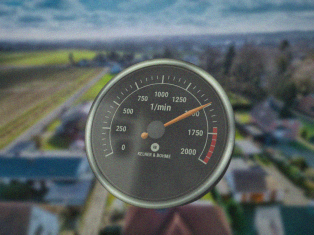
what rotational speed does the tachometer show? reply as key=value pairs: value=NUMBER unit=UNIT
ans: value=1500 unit=rpm
